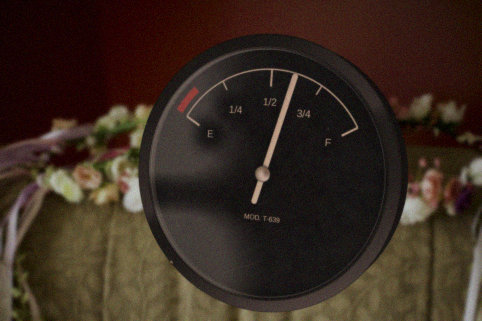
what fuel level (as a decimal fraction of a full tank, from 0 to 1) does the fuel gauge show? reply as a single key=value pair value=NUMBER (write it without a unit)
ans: value=0.625
